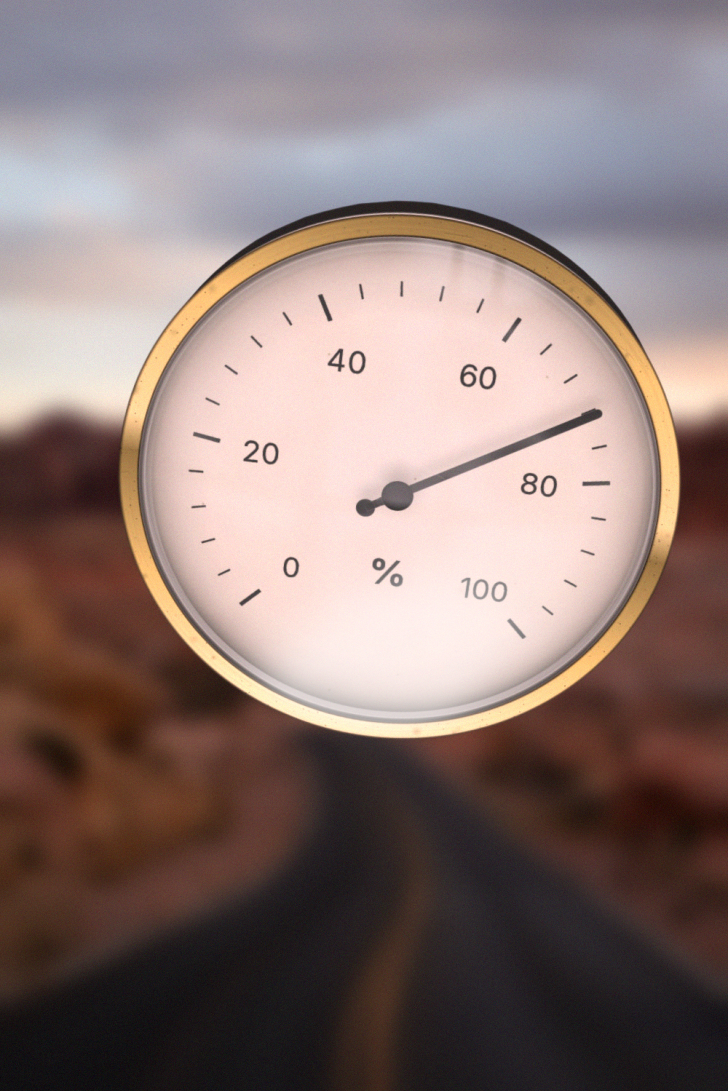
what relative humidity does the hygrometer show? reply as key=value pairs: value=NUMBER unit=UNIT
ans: value=72 unit=%
